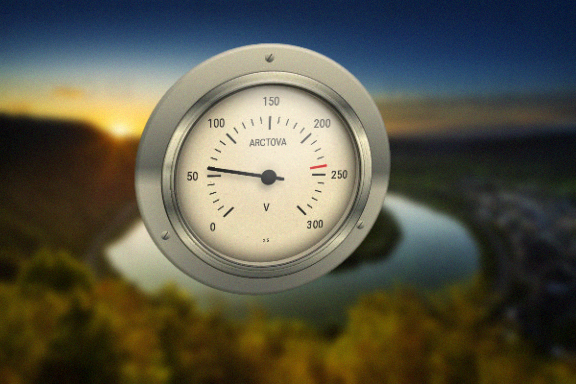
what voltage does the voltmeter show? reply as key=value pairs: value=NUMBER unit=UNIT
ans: value=60 unit=V
